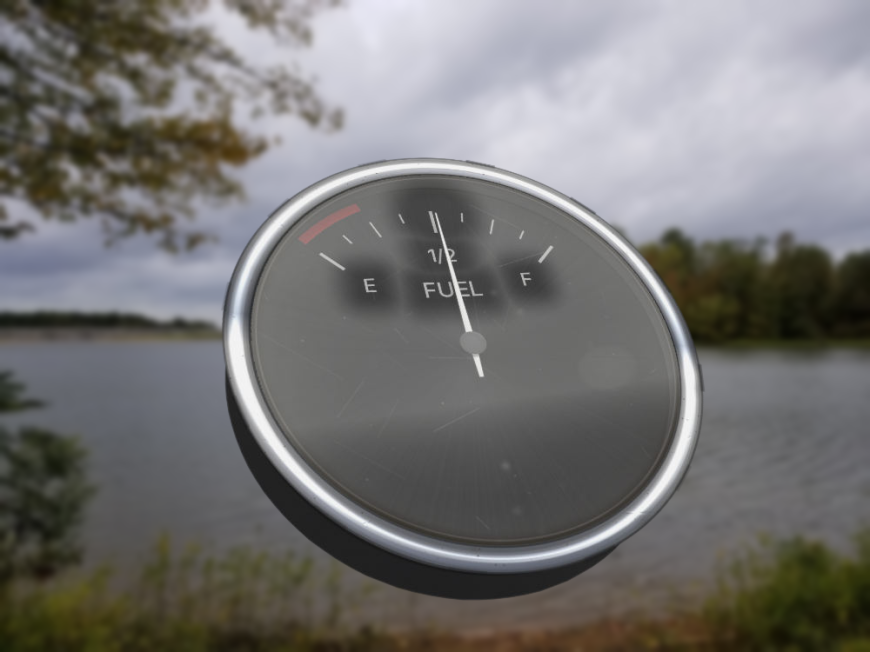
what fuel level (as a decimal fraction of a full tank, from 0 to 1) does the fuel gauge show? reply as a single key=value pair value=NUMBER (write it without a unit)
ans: value=0.5
